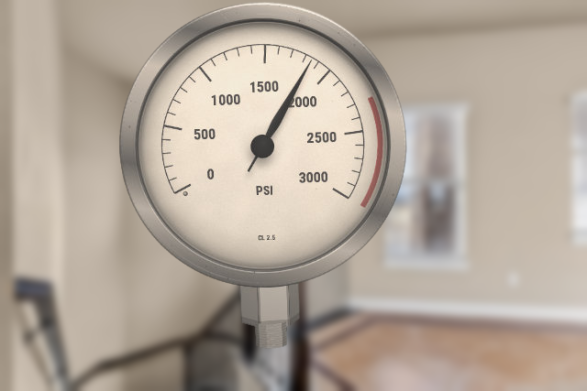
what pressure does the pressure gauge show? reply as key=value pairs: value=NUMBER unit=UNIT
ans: value=1850 unit=psi
